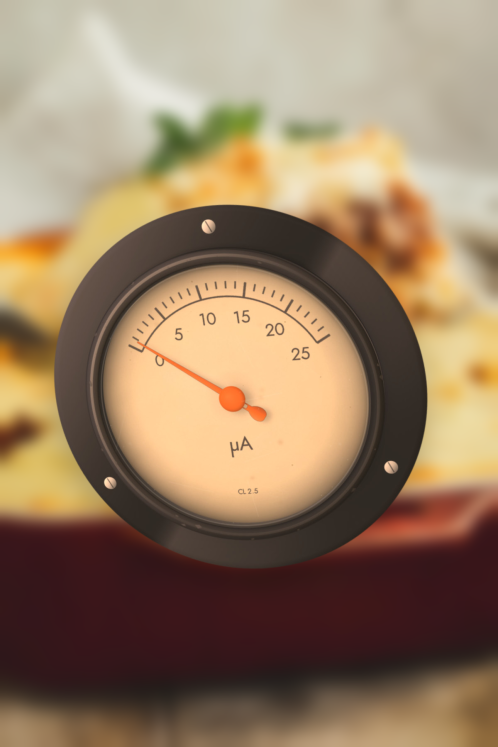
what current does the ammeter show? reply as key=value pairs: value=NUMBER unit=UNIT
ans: value=1 unit=µA
